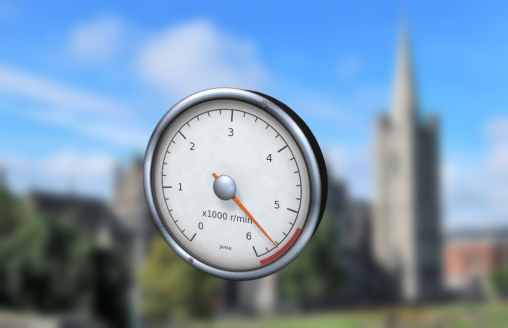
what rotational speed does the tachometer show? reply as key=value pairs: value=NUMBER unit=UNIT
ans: value=5600 unit=rpm
